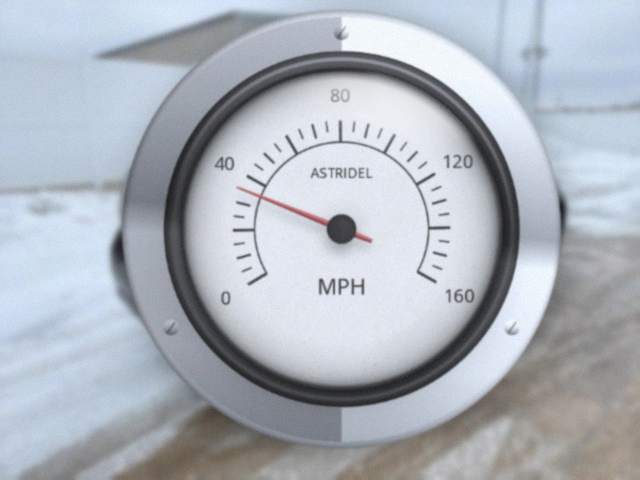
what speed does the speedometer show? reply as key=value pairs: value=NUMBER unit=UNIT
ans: value=35 unit=mph
